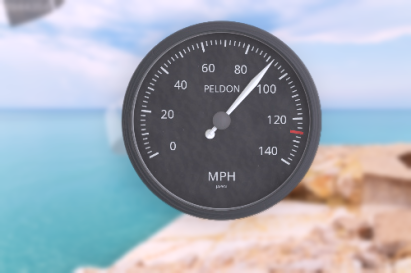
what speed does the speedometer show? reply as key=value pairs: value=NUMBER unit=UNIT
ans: value=92 unit=mph
